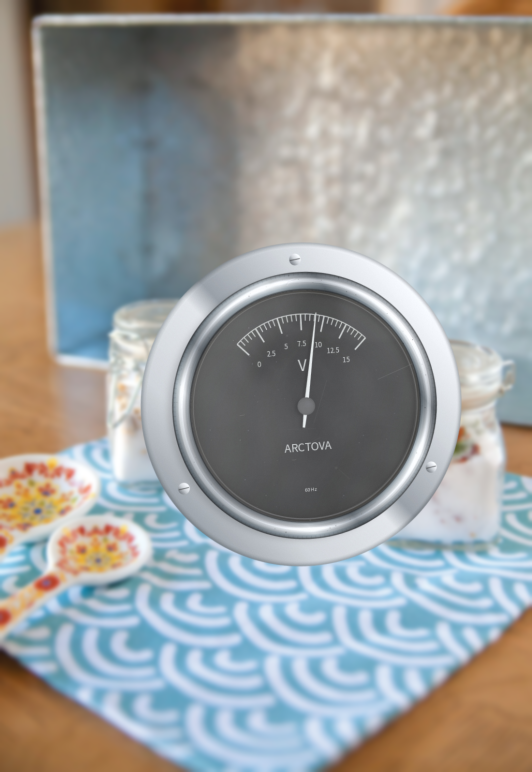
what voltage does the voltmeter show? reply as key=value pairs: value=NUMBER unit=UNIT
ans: value=9 unit=V
